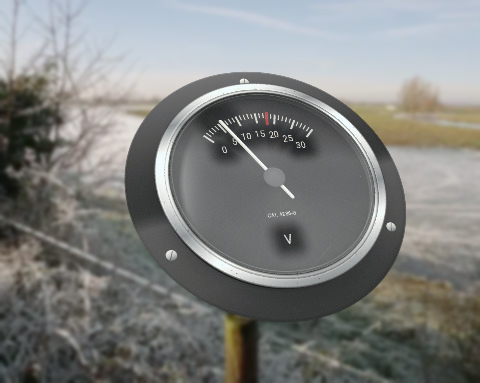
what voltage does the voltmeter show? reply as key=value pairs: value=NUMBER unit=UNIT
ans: value=5 unit=V
